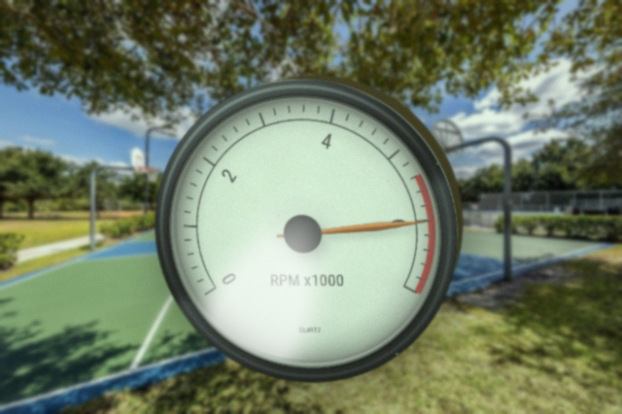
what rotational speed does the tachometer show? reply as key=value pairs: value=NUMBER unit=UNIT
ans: value=6000 unit=rpm
